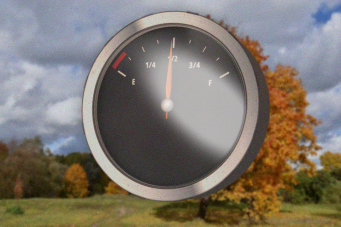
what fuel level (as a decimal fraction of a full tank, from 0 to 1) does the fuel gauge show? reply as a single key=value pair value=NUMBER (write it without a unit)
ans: value=0.5
